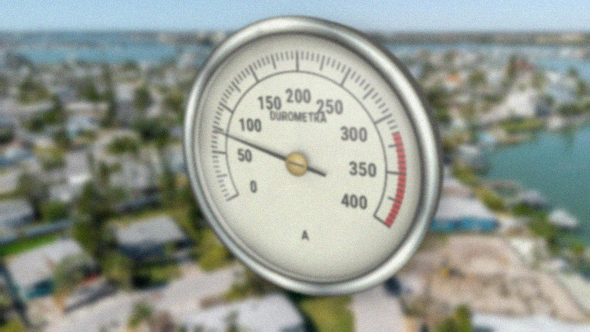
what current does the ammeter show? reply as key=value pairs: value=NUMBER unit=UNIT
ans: value=75 unit=A
